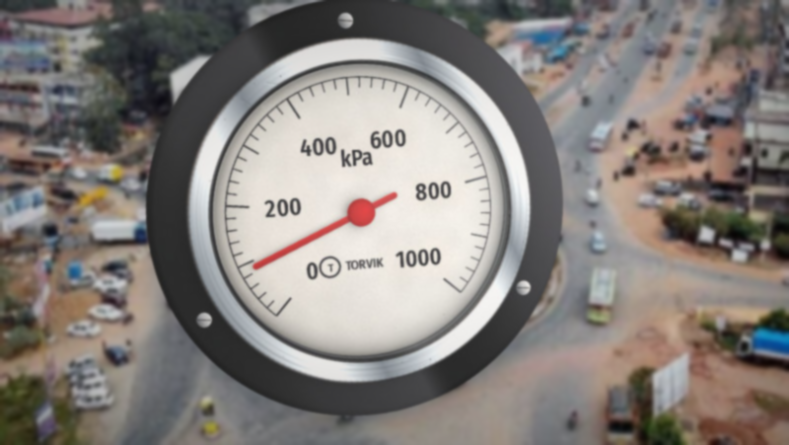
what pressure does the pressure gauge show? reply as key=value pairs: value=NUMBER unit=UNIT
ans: value=90 unit=kPa
